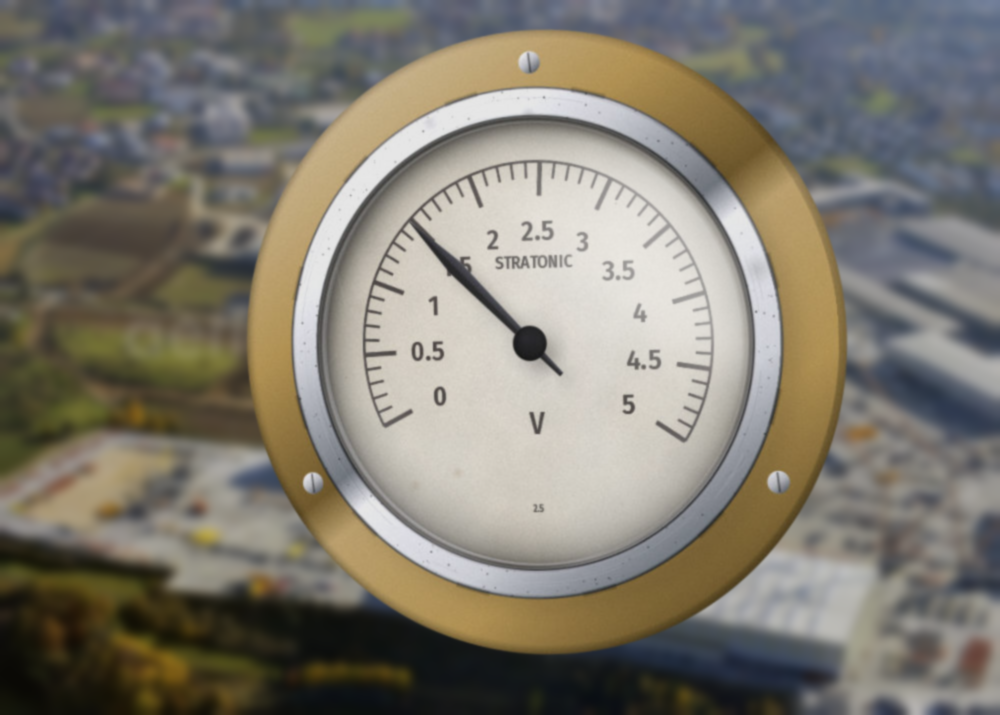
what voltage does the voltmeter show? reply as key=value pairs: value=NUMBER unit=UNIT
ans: value=1.5 unit=V
